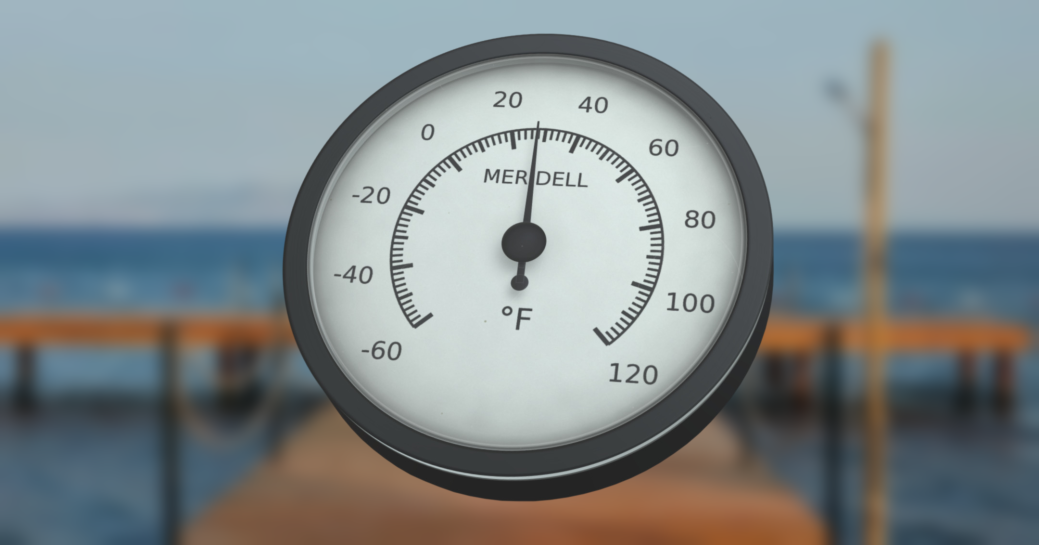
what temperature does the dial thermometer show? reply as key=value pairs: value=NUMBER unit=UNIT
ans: value=28 unit=°F
